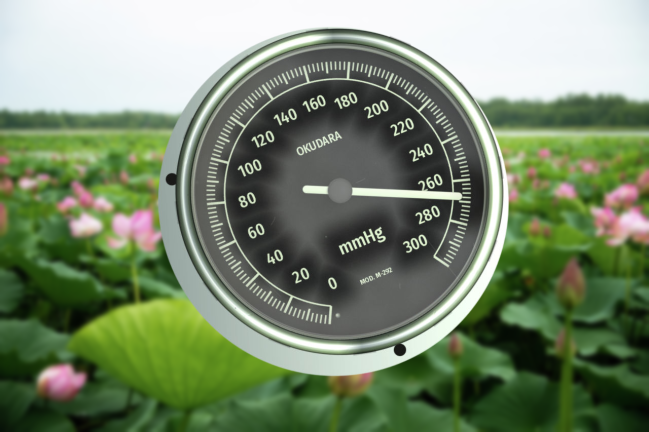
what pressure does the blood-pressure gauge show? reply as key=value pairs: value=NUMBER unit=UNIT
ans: value=268 unit=mmHg
